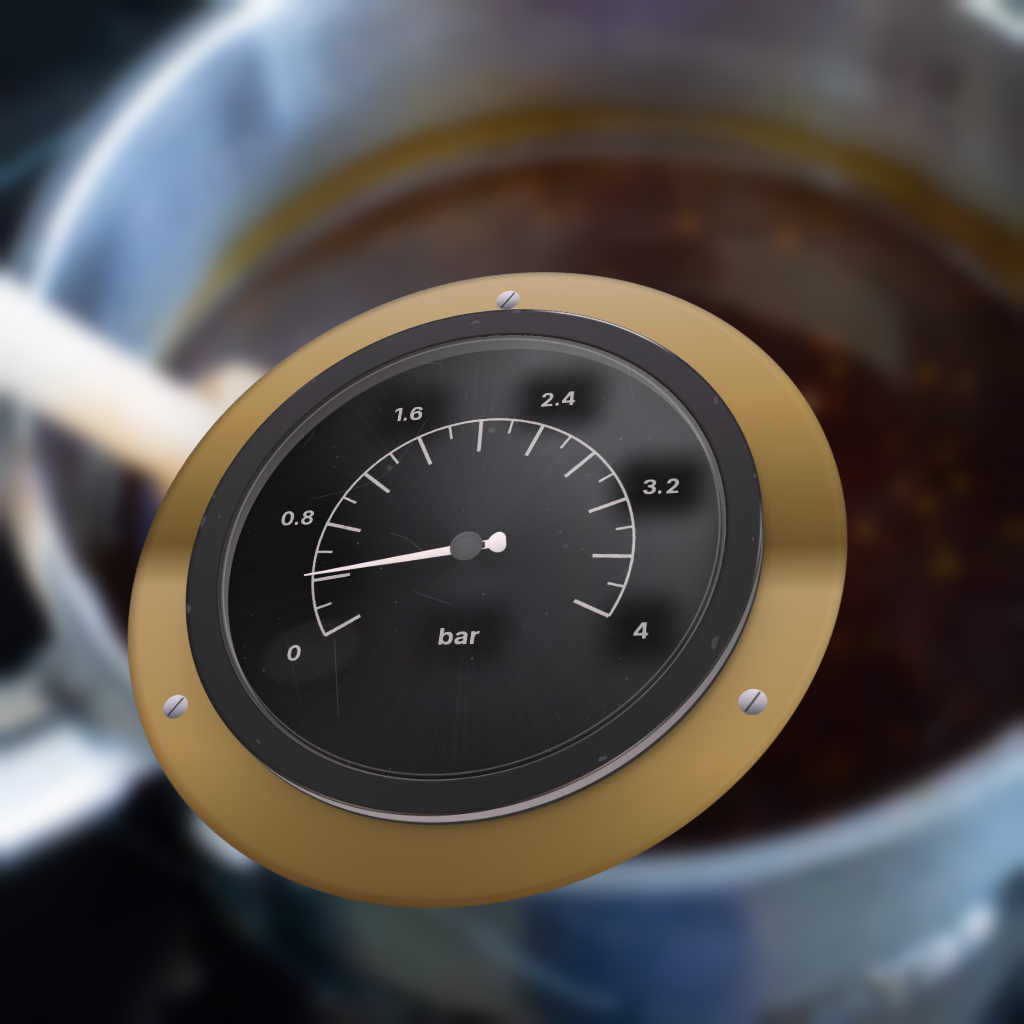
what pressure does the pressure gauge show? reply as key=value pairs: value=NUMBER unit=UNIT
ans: value=0.4 unit=bar
